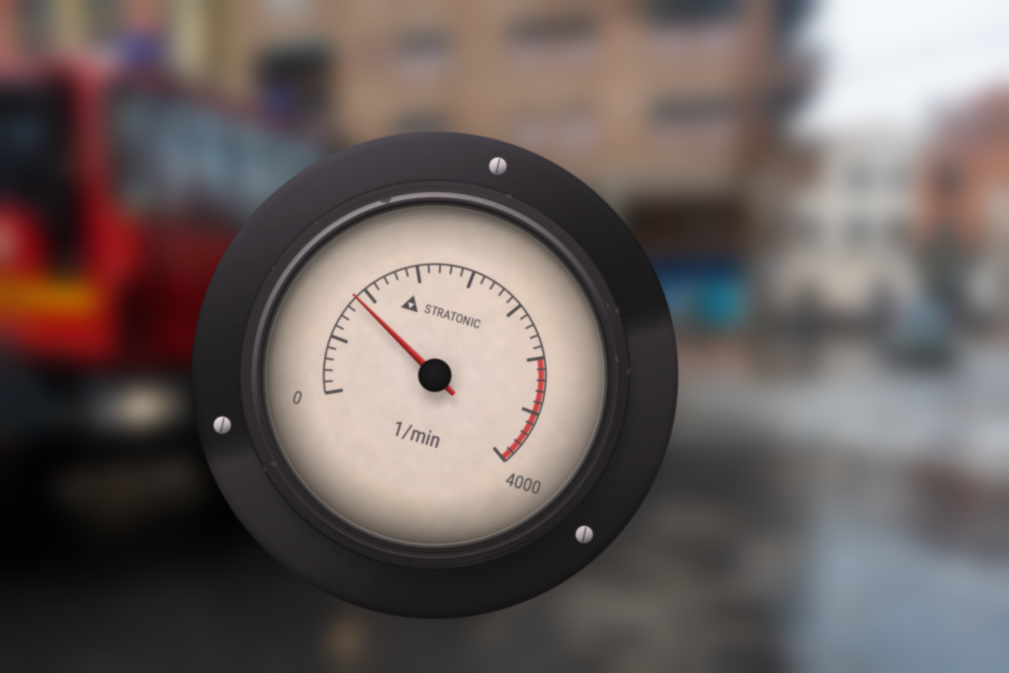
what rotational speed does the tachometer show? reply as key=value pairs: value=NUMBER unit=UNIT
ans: value=900 unit=rpm
